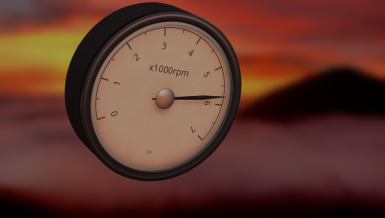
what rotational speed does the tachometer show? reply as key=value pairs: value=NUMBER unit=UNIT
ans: value=5750 unit=rpm
